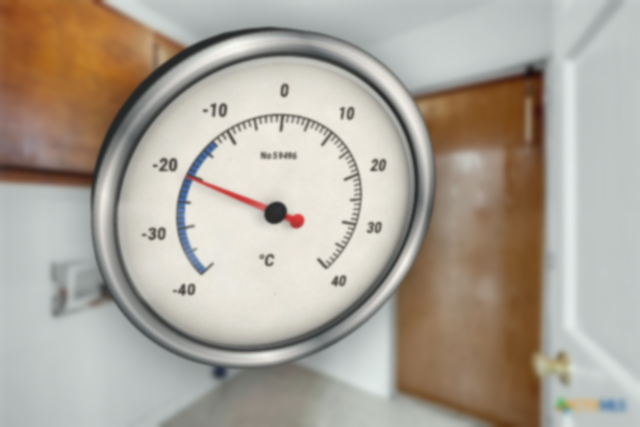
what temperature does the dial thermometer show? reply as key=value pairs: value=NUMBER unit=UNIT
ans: value=-20 unit=°C
